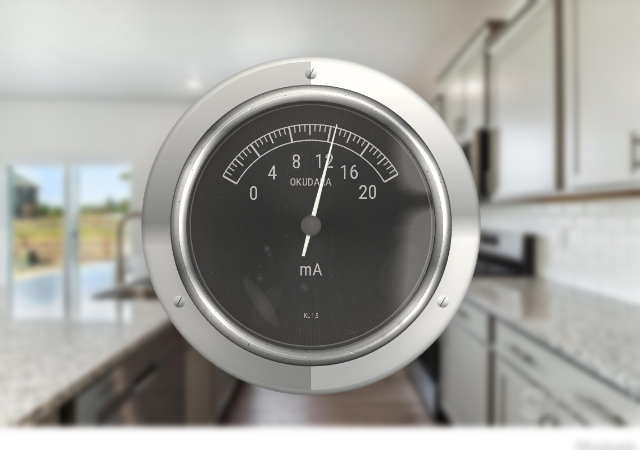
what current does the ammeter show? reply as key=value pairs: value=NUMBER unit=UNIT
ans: value=12.5 unit=mA
